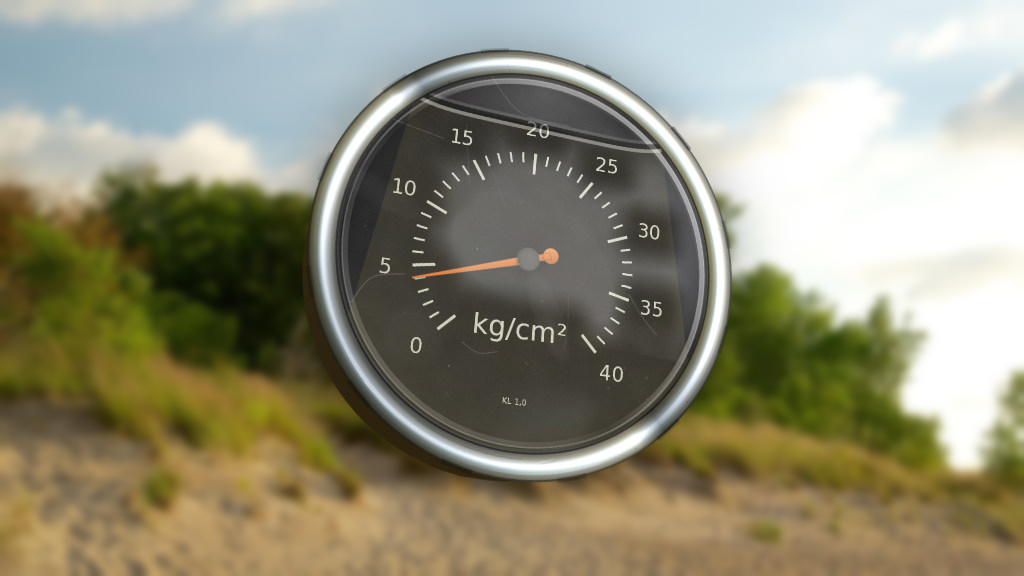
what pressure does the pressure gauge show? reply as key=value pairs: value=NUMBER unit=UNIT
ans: value=4 unit=kg/cm²
